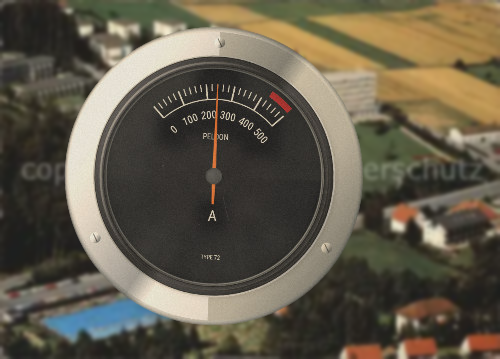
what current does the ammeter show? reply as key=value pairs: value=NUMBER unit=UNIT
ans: value=240 unit=A
